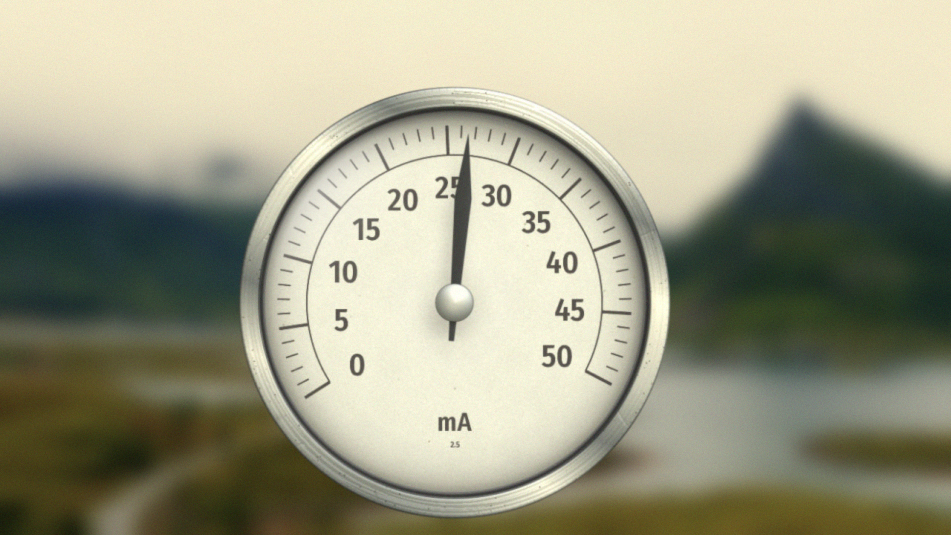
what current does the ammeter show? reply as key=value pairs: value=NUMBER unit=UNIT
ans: value=26.5 unit=mA
